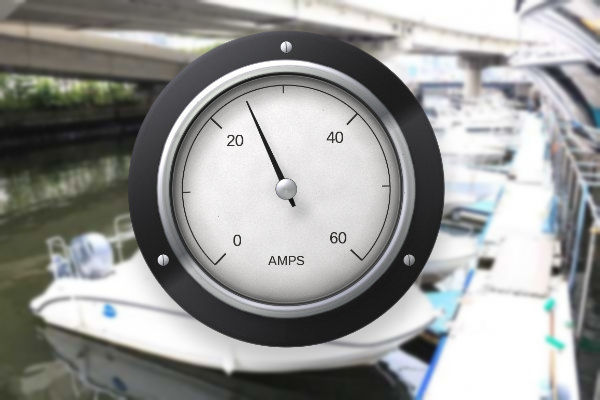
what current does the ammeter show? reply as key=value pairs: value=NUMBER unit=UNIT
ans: value=25 unit=A
